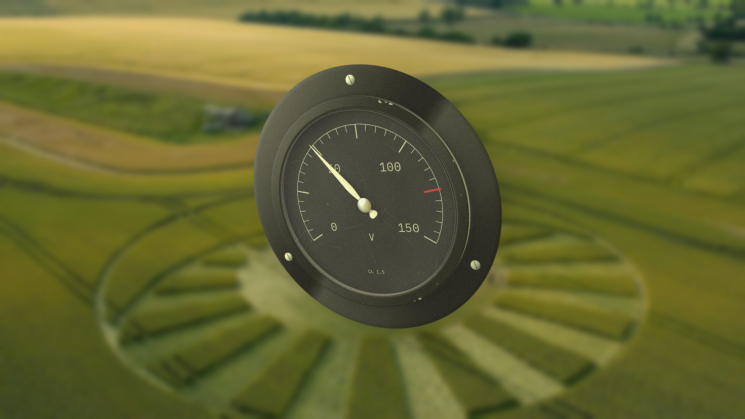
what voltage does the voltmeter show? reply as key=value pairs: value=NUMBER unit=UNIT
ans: value=50 unit=V
